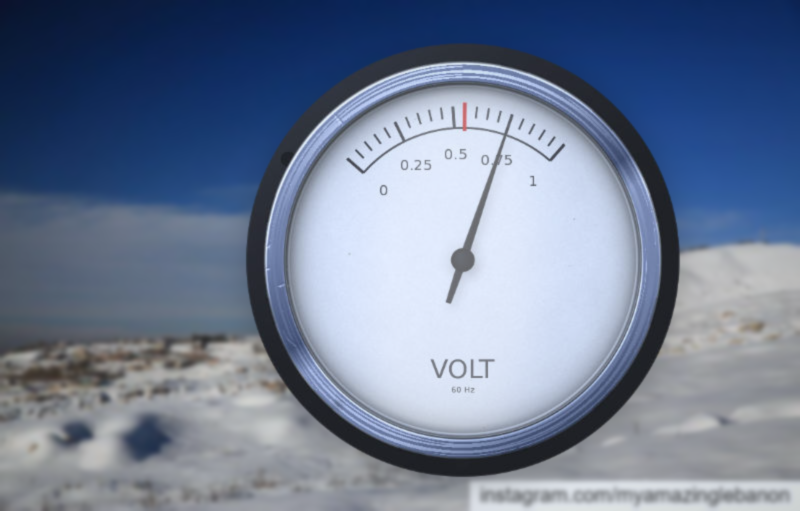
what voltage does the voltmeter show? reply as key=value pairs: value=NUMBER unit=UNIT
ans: value=0.75 unit=V
